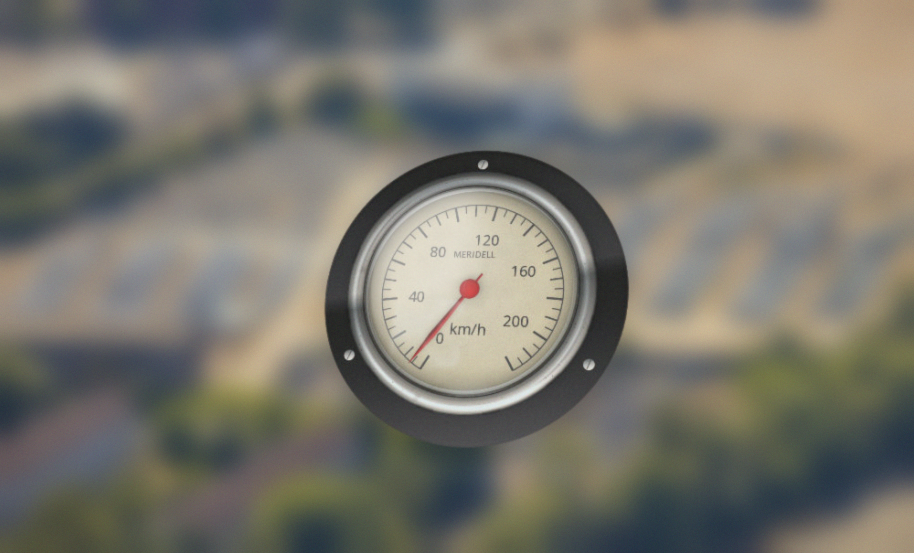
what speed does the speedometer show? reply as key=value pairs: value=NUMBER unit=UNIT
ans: value=5 unit=km/h
